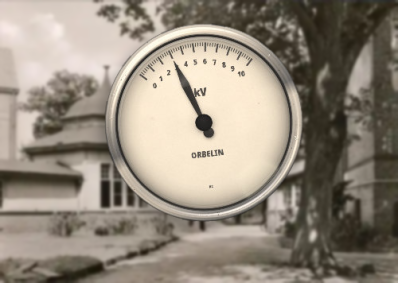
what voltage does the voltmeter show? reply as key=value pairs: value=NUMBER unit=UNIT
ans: value=3 unit=kV
